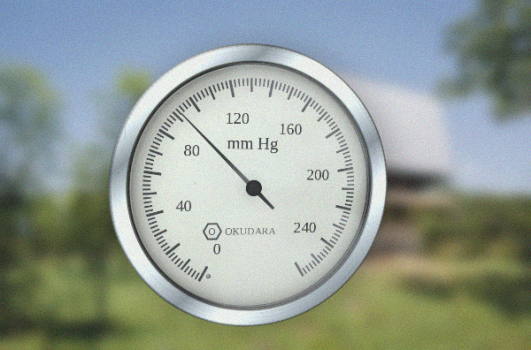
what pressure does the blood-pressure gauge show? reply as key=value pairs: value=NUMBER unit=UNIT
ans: value=92 unit=mmHg
